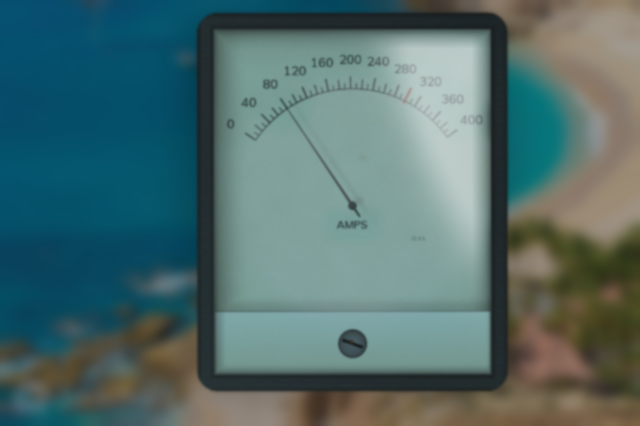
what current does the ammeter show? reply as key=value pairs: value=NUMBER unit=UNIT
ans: value=80 unit=A
